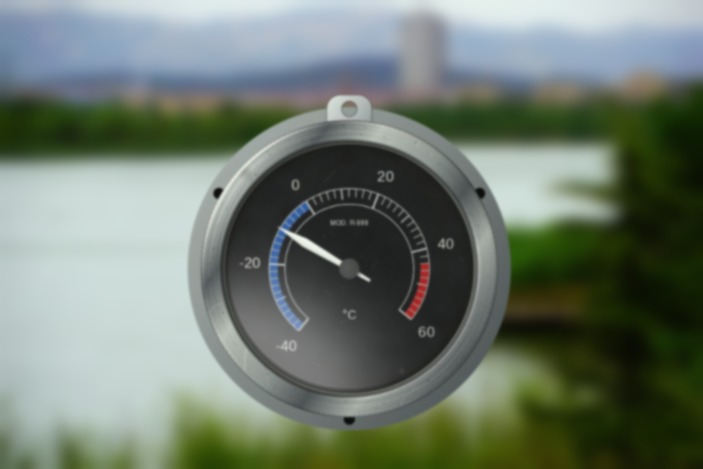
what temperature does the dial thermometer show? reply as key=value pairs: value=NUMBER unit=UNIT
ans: value=-10 unit=°C
